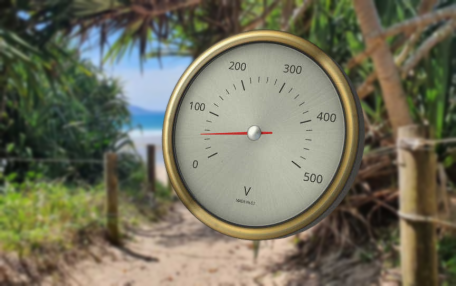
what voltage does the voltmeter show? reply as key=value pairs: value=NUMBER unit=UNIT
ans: value=50 unit=V
